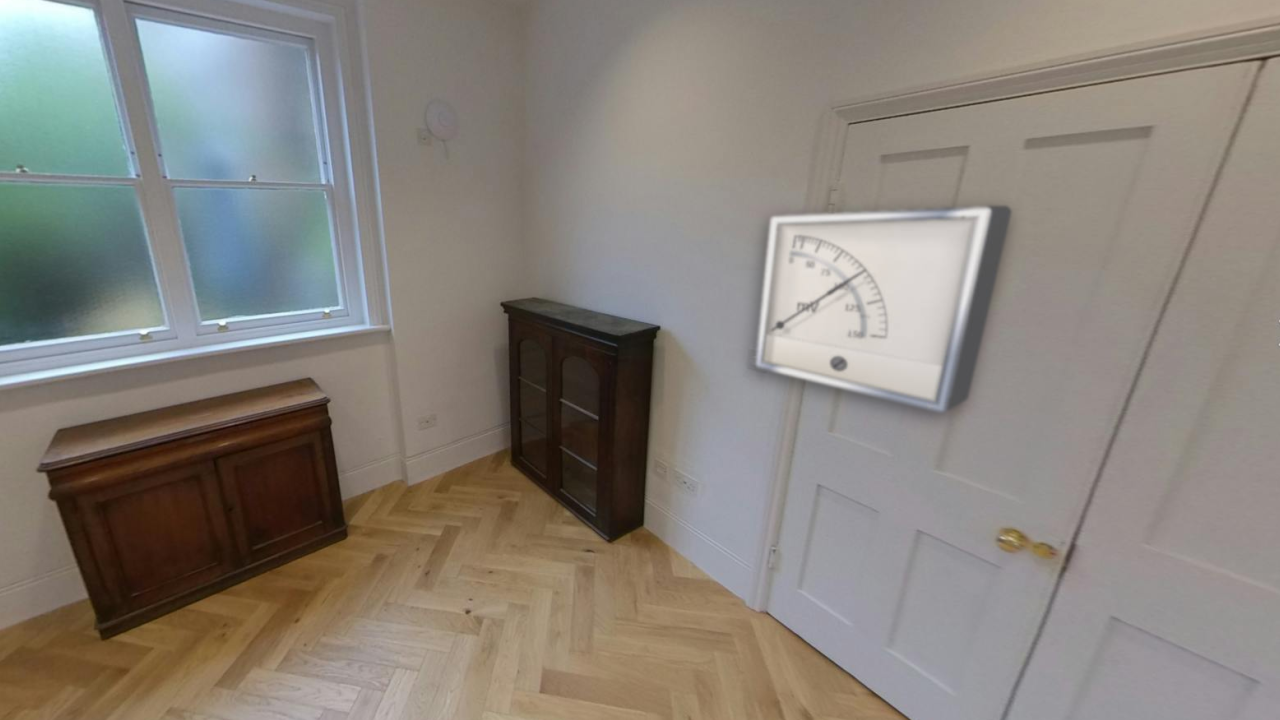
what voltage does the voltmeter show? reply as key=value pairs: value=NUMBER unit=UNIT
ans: value=100 unit=mV
